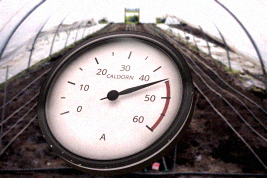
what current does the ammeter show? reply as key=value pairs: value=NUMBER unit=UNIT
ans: value=45 unit=A
